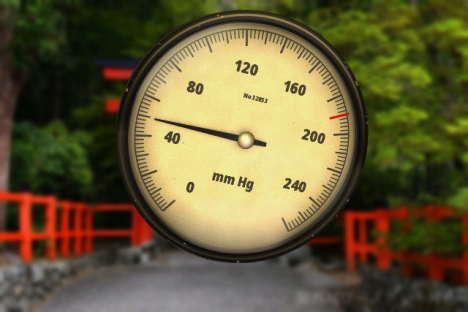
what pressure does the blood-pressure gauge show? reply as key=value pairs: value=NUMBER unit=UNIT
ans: value=50 unit=mmHg
